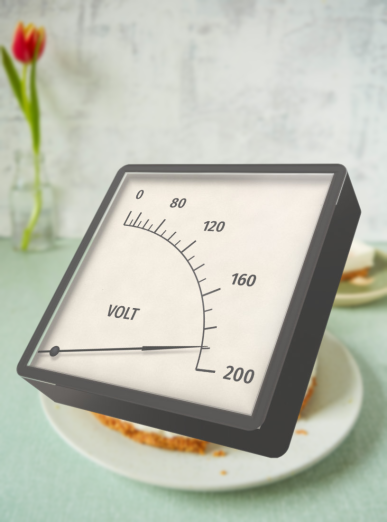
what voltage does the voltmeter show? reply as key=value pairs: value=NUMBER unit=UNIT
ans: value=190 unit=V
